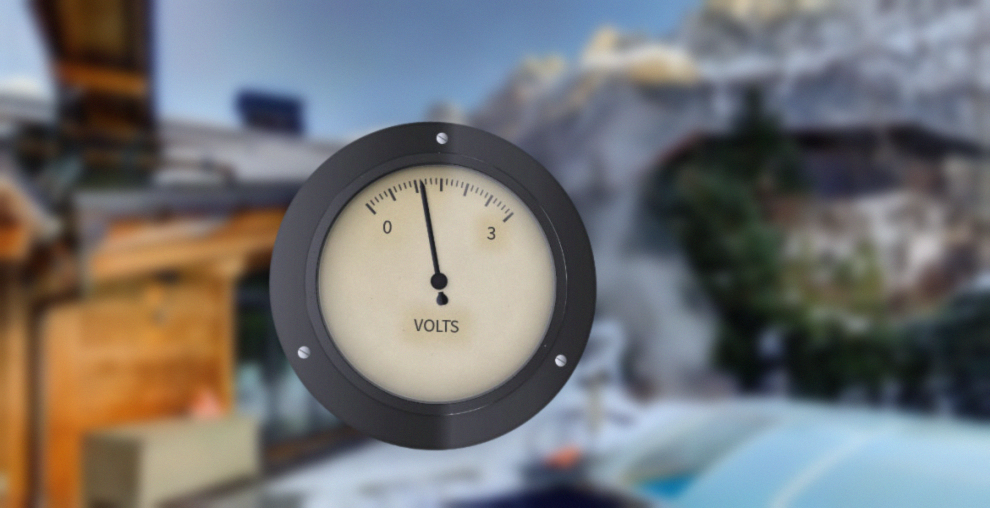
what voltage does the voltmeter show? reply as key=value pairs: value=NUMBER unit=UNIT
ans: value=1.1 unit=V
